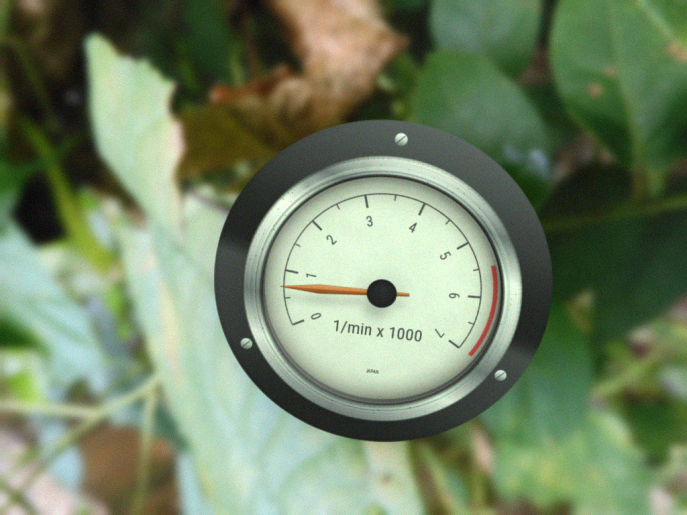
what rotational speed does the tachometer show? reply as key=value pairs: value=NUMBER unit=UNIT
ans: value=750 unit=rpm
